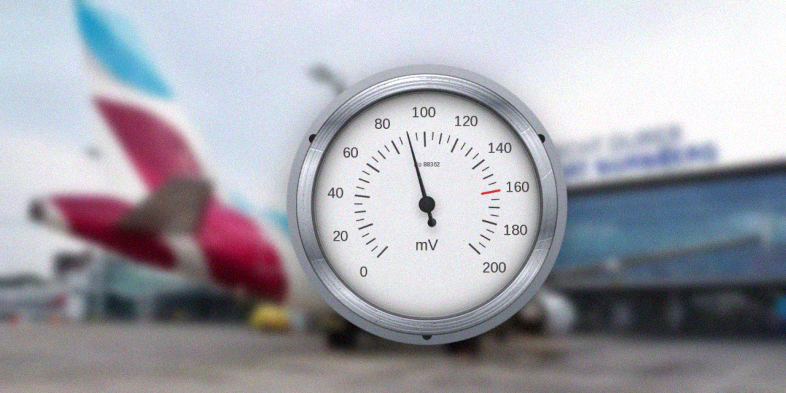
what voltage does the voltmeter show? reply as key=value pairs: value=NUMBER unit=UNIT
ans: value=90 unit=mV
